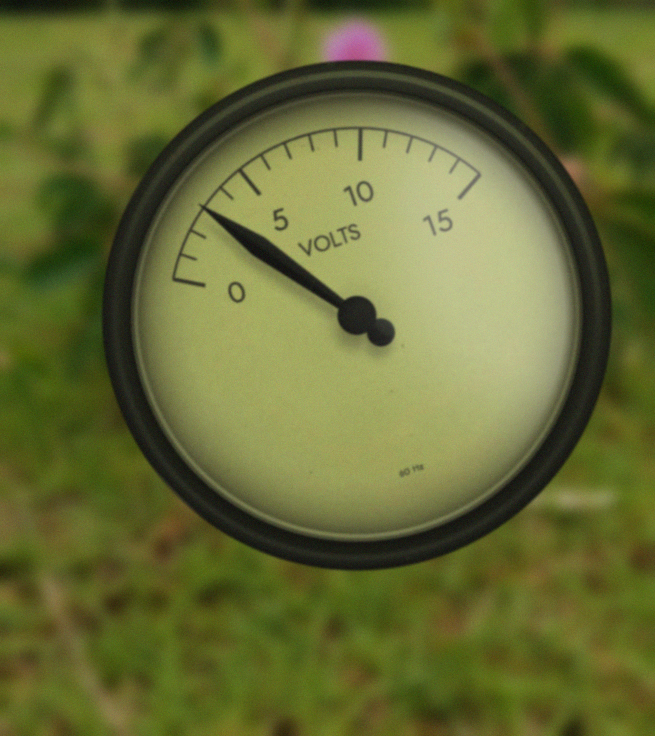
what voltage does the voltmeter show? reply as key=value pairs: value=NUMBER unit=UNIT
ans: value=3 unit=V
